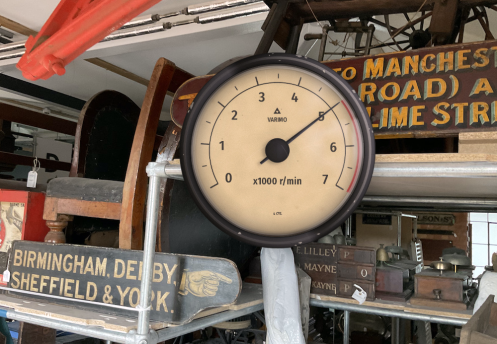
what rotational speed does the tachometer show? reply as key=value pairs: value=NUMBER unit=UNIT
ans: value=5000 unit=rpm
